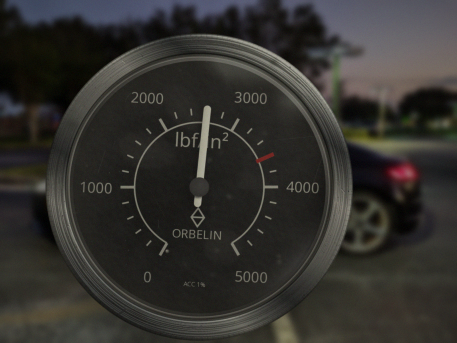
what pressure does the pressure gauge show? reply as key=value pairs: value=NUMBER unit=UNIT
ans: value=2600 unit=psi
